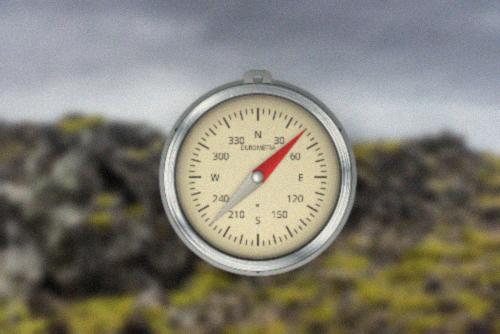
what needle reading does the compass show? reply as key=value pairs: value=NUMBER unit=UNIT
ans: value=45 unit=°
